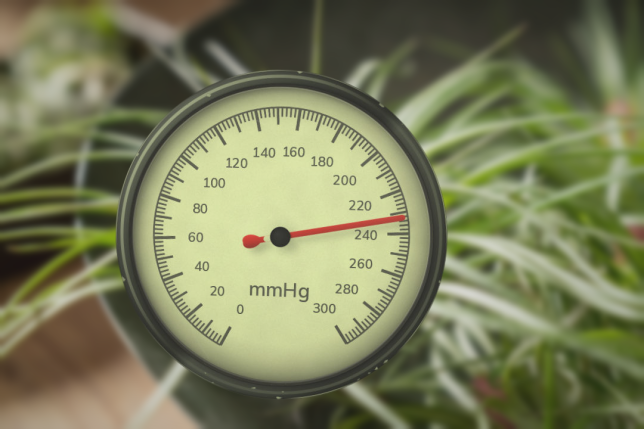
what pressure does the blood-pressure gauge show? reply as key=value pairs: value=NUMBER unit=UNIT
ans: value=232 unit=mmHg
